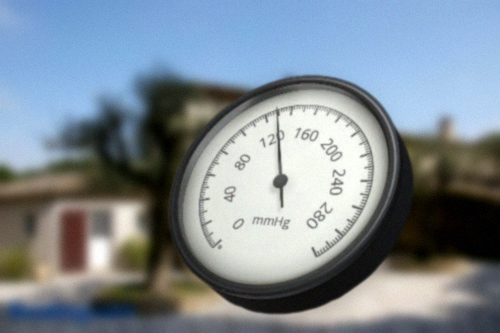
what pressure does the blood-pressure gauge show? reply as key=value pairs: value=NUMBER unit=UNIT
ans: value=130 unit=mmHg
